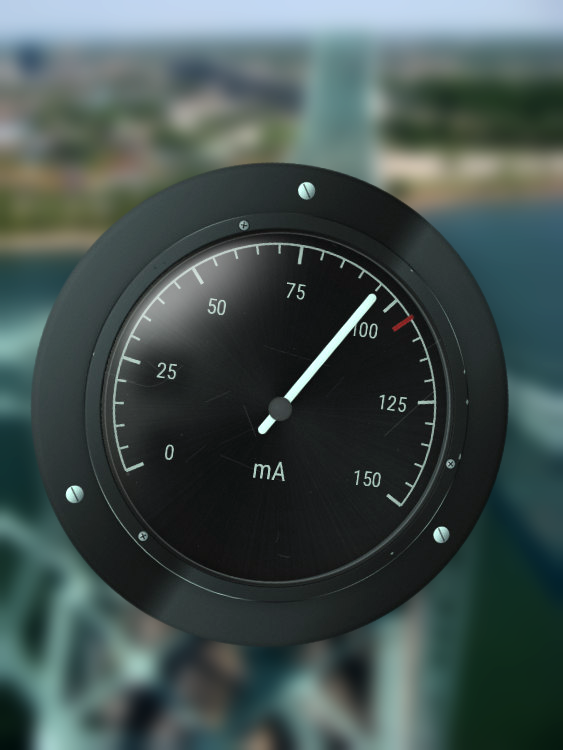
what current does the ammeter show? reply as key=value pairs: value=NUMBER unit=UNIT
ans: value=95 unit=mA
